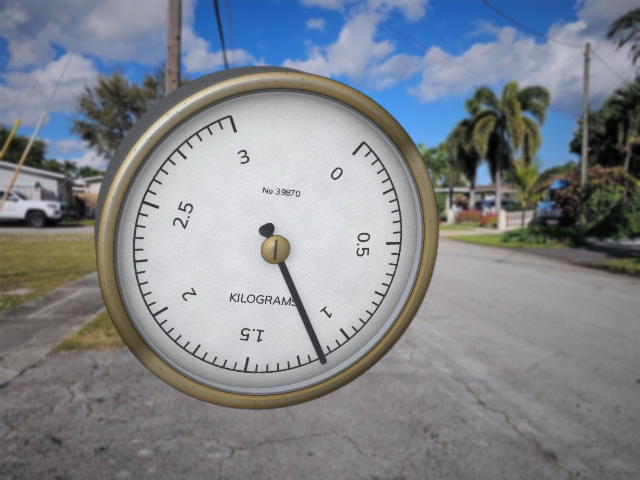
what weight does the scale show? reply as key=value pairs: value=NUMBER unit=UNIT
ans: value=1.15 unit=kg
